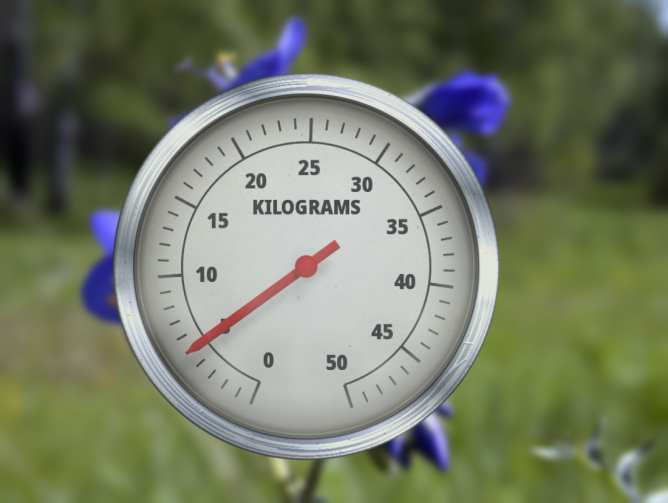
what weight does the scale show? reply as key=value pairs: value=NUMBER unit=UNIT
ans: value=5 unit=kg
